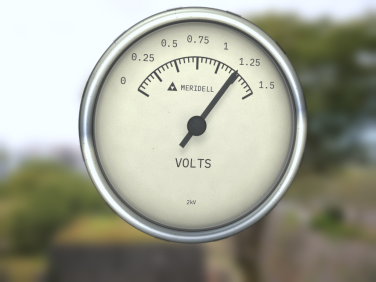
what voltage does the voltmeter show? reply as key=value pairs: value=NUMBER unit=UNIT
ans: value=1.2 unit=V
